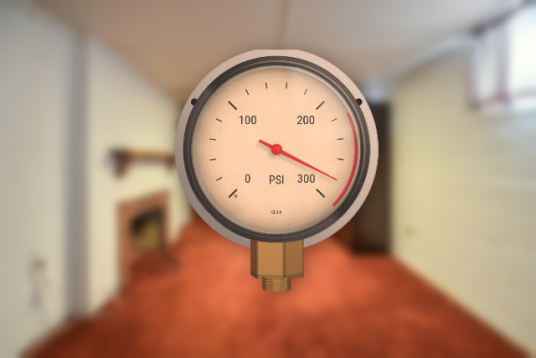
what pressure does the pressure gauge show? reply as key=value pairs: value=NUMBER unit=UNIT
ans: value=280 unit=psi
